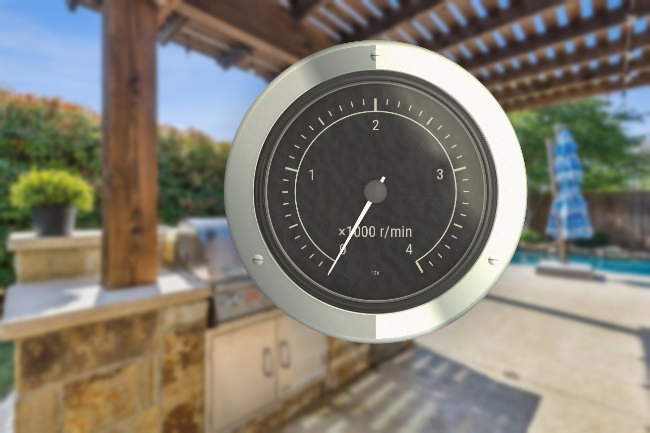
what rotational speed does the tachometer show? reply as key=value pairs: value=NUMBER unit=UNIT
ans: value=0 unit=rpm
